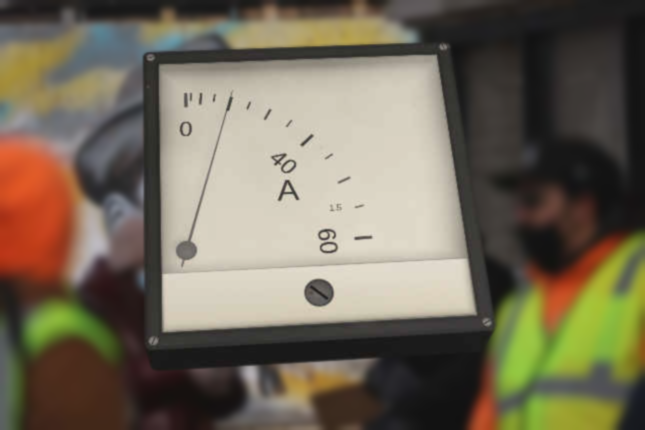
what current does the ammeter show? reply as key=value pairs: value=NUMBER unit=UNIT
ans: value=20 unit=A
